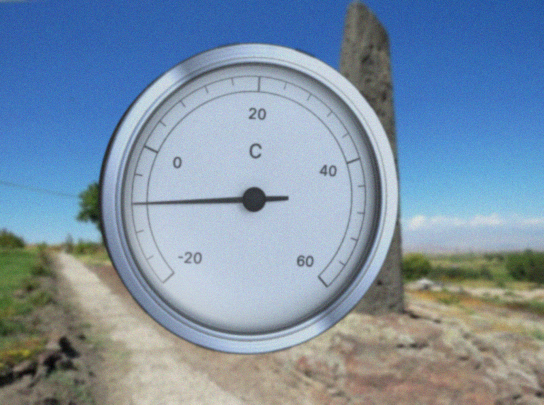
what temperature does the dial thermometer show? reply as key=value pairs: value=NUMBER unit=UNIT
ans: value=-8 unit=°C
